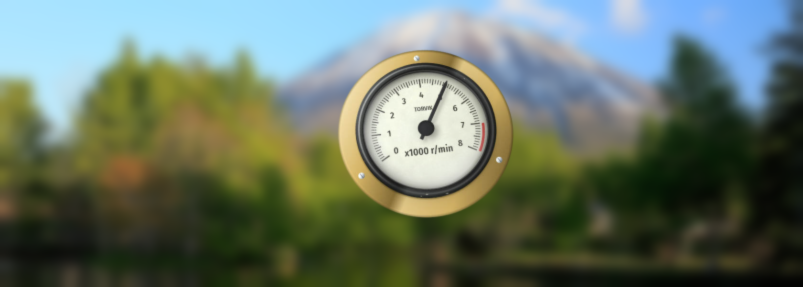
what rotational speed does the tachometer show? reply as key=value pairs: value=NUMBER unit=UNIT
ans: value=5000 unit=rpm
